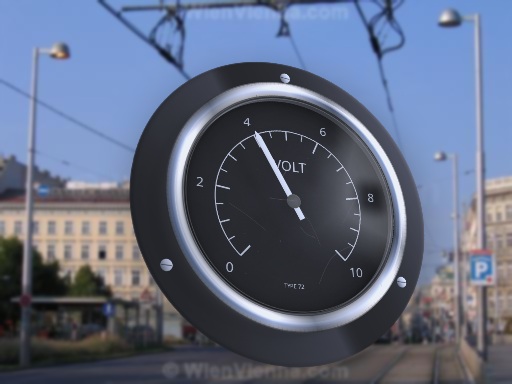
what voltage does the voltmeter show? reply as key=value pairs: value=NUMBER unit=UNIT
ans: value=4 unit=V
